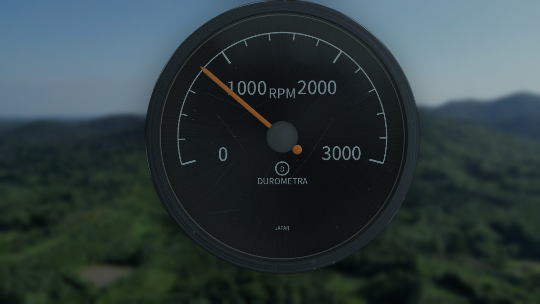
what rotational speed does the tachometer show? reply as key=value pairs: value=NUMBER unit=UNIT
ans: value=800 unit=rpm
